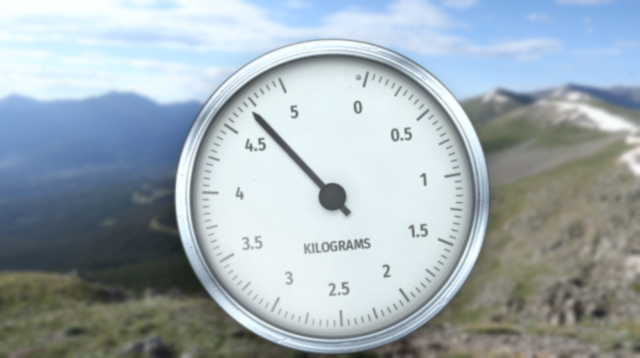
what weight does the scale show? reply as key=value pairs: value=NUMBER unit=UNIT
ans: value=4.7 unit=kg
